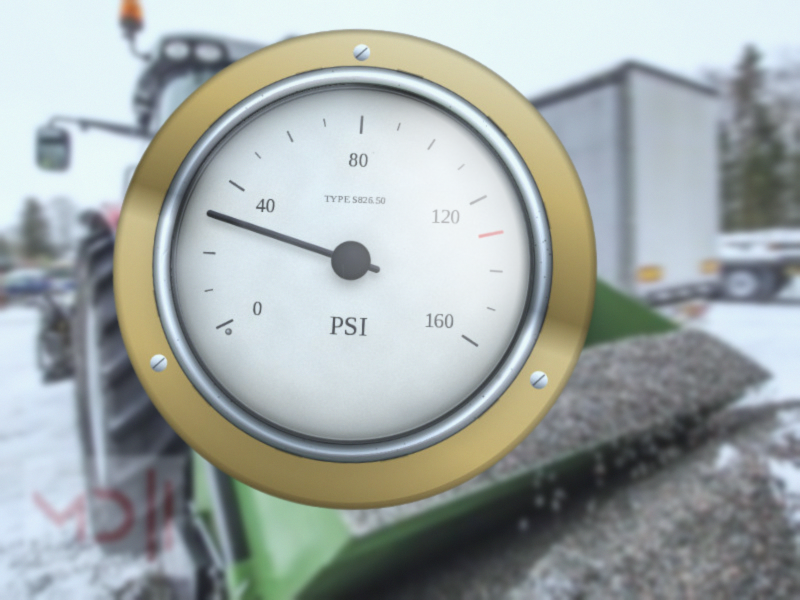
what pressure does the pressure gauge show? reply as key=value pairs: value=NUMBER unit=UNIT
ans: value=30 unit=psi
